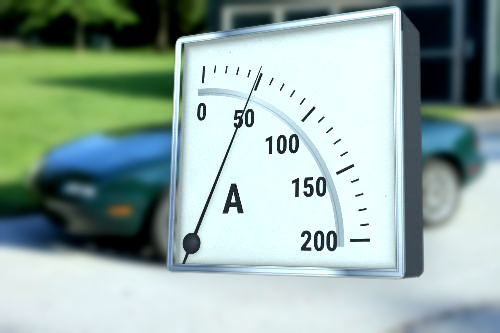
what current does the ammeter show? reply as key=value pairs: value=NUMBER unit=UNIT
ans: value=50 unit=A
